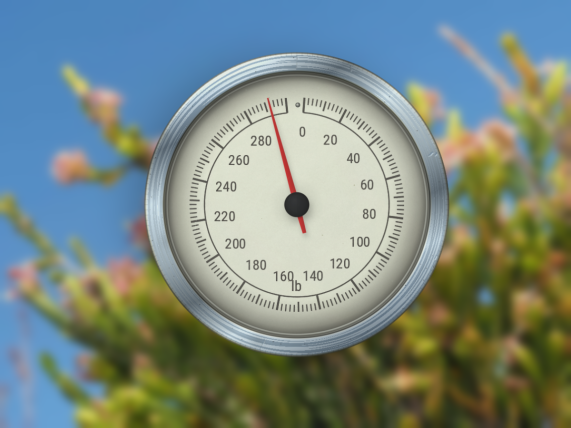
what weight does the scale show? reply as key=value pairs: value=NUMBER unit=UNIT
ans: value=292 unit=lb
